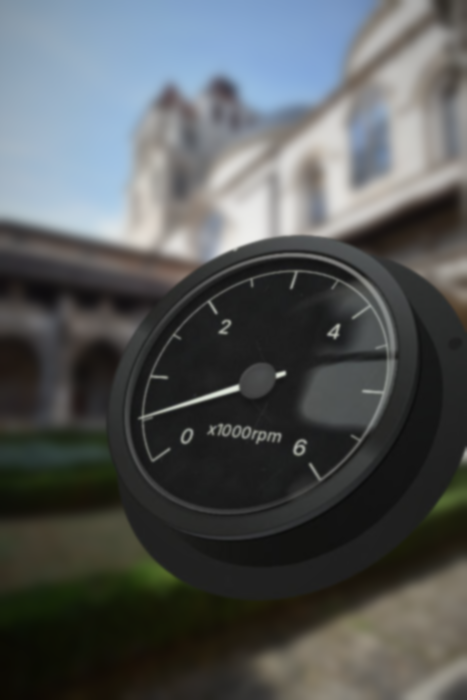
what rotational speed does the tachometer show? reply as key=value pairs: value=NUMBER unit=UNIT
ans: value=500 unit=rpm
